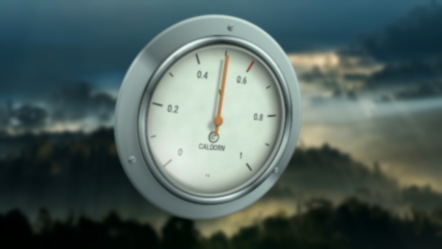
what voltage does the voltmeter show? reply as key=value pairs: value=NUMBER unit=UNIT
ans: value=0.5 unit=V
